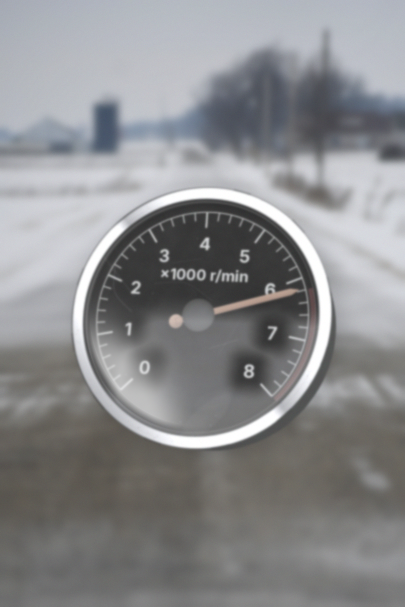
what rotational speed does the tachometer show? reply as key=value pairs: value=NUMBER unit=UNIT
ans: value=6200 unit=rpm
